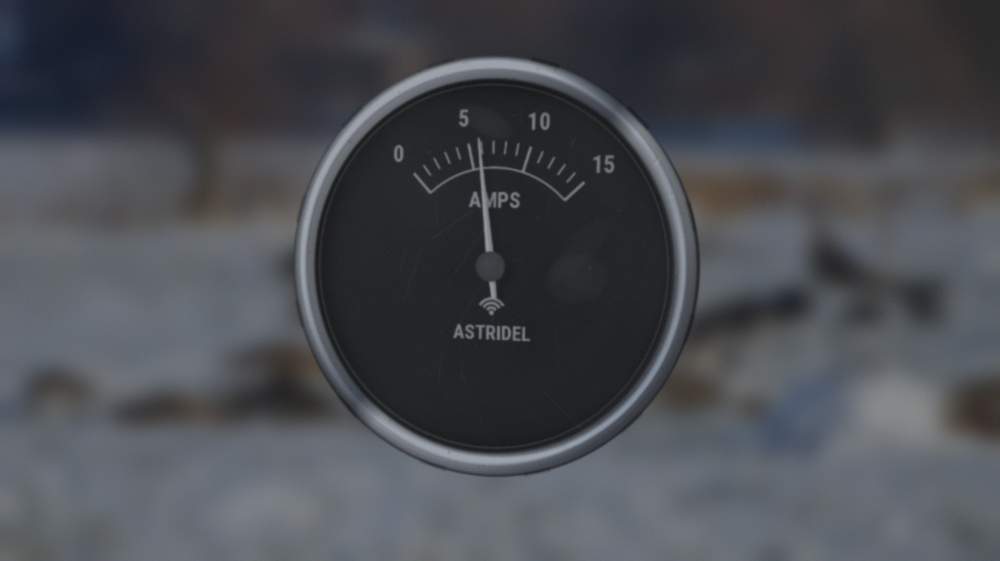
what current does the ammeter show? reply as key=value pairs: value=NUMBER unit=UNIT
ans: value=6 unit=A
